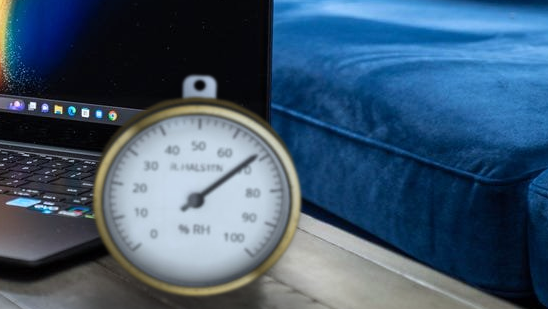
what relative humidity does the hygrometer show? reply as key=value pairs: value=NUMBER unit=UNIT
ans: value=68 unit=%
